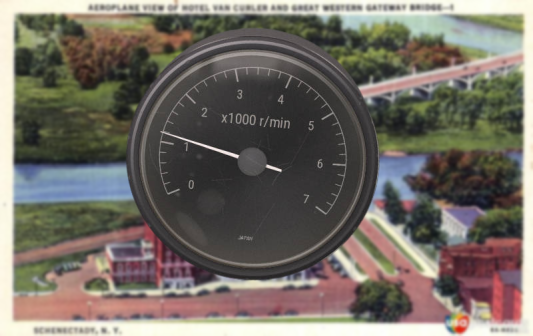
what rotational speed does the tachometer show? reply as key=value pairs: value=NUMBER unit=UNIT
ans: value=1200 unit=rpm
